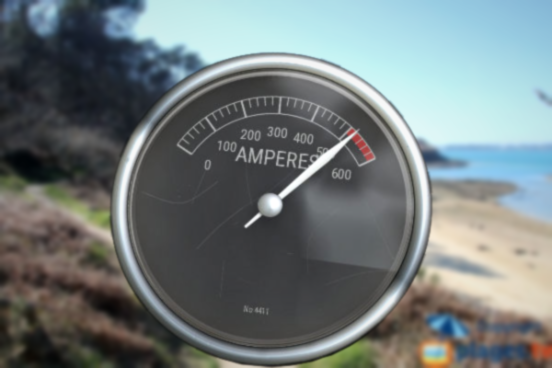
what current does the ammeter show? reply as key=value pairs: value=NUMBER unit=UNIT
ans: value=520 unit=A
